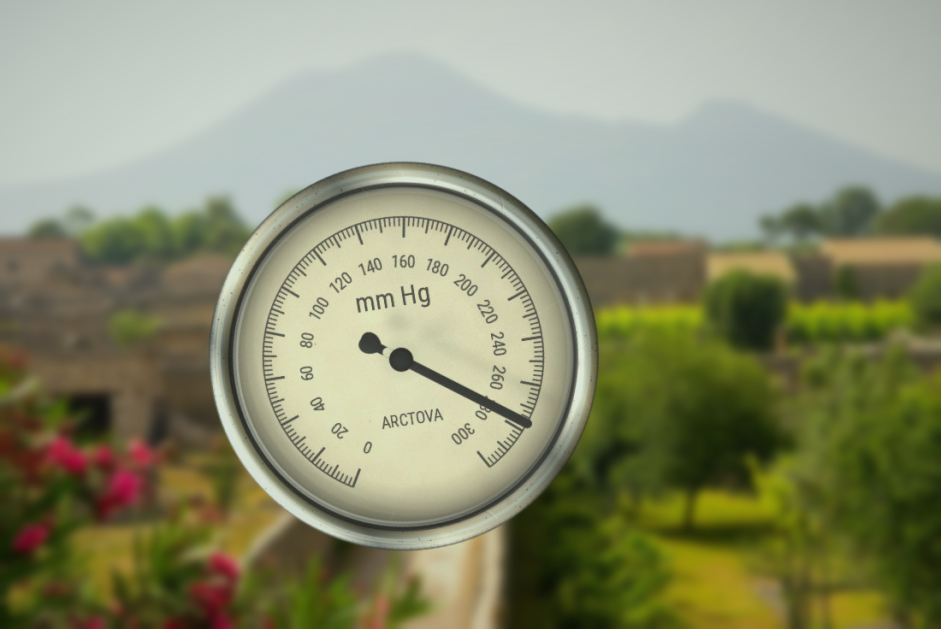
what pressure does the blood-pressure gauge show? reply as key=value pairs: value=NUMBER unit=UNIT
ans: value=276 unit=mmHg
